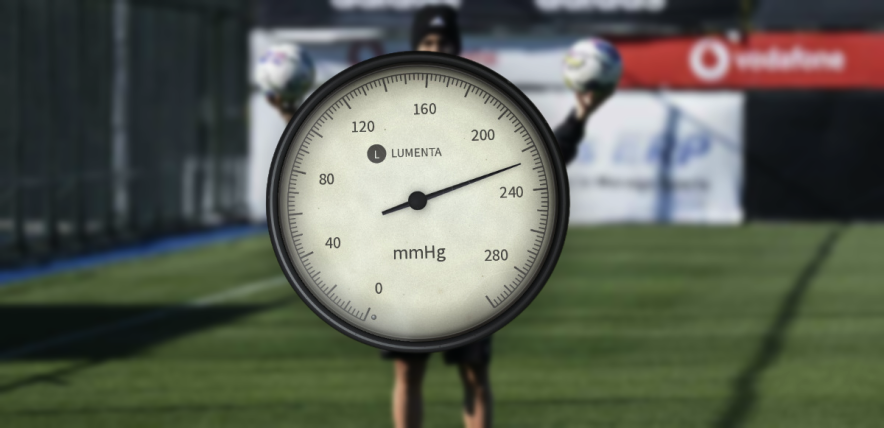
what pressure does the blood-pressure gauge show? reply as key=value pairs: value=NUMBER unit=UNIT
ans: value=226 unit=mmHg
